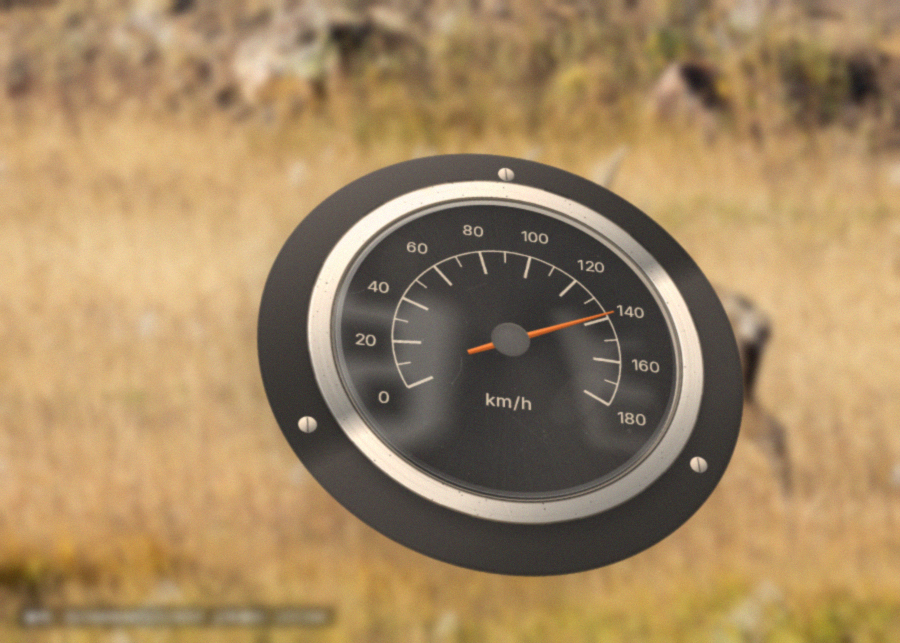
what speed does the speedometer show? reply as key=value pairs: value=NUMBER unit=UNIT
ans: value=140 unit=km/h
